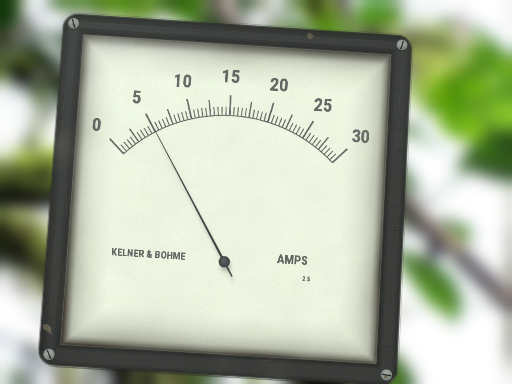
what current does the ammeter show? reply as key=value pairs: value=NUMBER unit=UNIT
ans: value=5 unit=A
